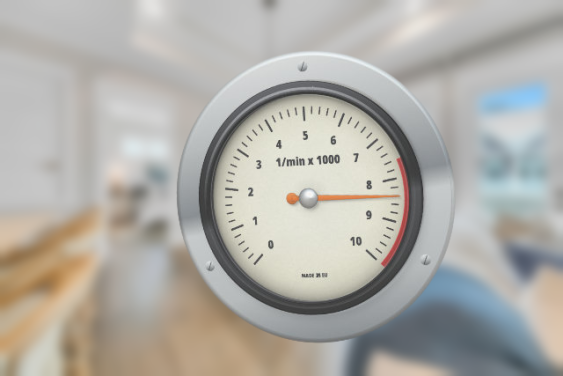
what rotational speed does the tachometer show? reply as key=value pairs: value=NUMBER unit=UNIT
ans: value=8400 unit=rpm
